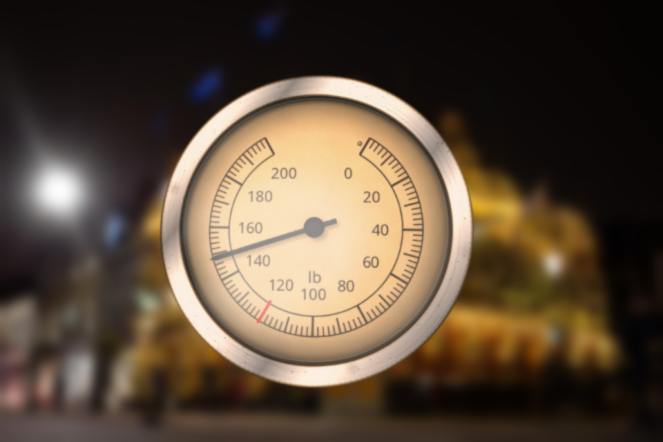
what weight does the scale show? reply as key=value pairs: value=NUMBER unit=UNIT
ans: value=148 unit=lb
